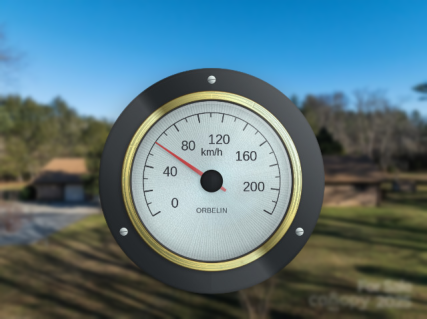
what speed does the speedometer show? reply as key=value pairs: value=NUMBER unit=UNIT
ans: value=60 unit=km/h
